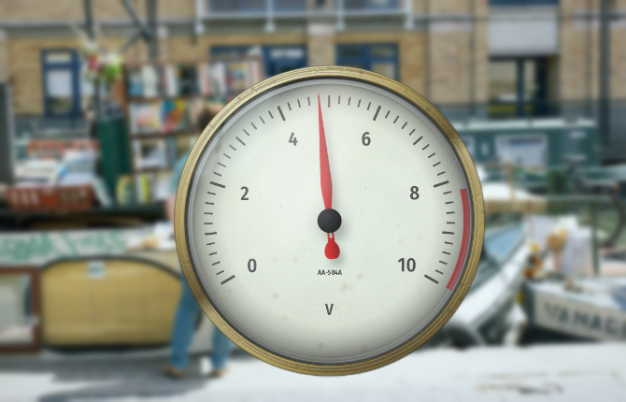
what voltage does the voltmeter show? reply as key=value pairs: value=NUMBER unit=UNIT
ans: value=4.8 unit=V
